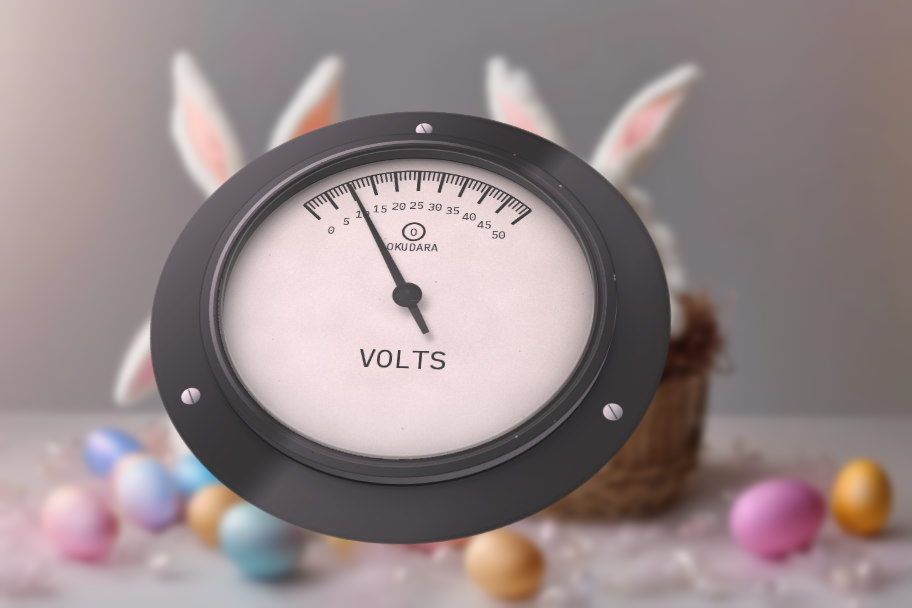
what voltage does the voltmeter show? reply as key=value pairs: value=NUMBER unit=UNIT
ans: value=10 unit=V
